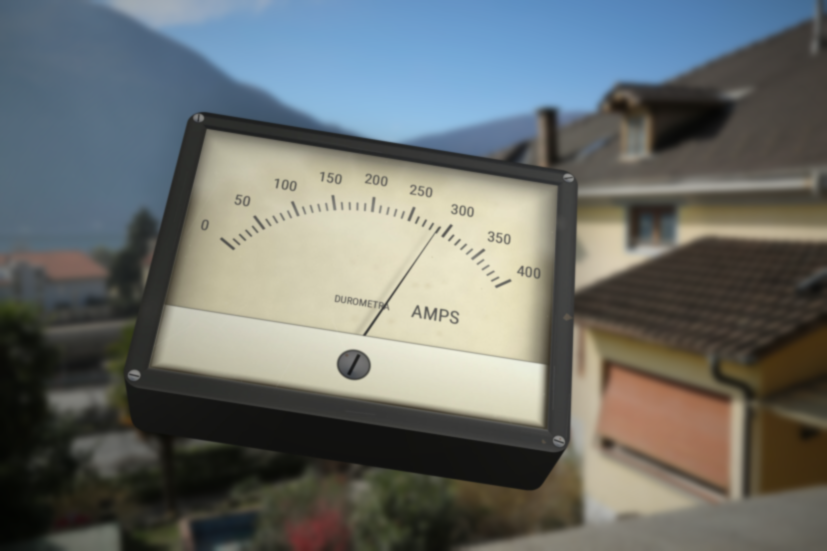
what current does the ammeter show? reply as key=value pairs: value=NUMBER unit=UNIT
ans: value=290 unit=A
